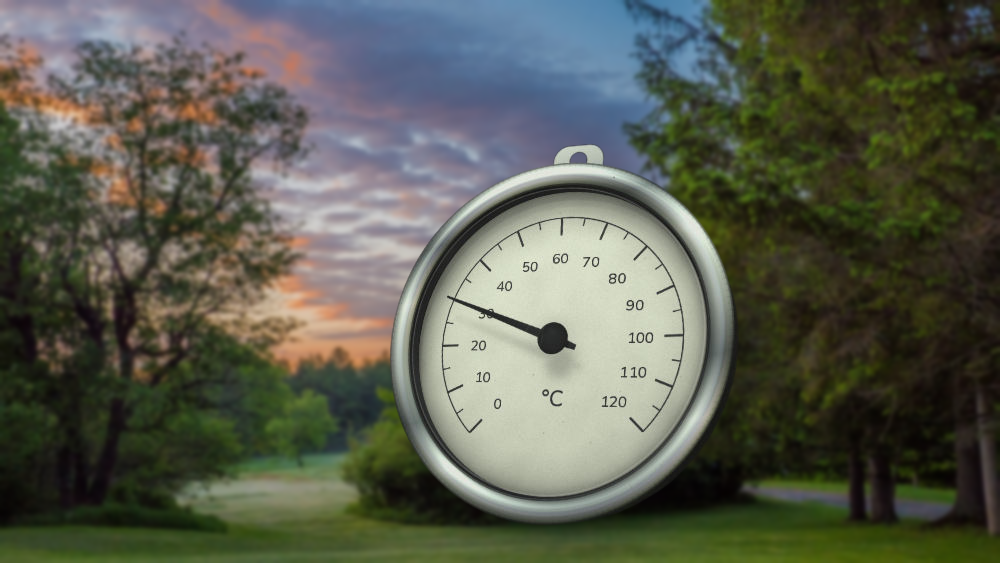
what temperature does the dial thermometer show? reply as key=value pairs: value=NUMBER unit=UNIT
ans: value=30 unit=°C
